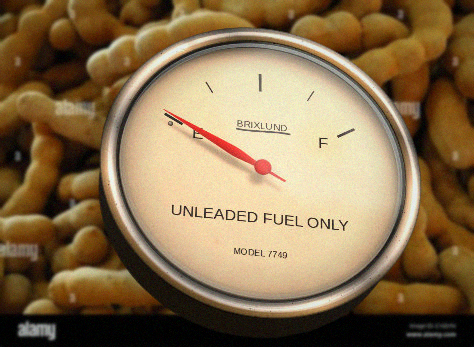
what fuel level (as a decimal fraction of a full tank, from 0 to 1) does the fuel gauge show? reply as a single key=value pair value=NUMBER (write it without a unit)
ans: value=0
